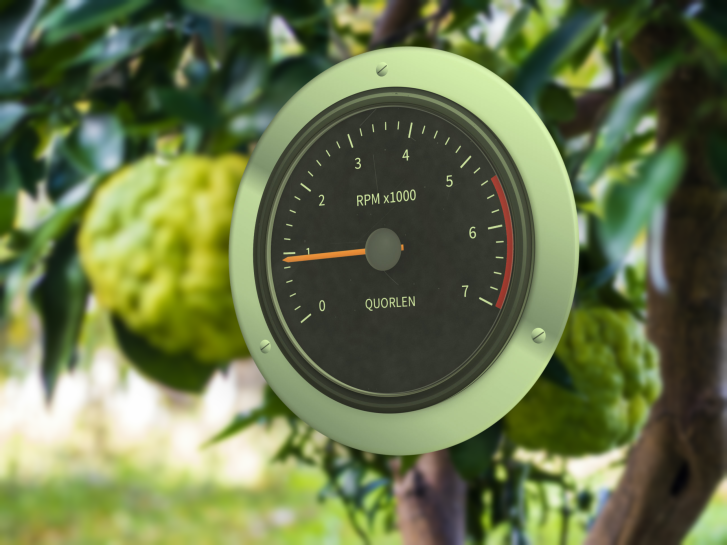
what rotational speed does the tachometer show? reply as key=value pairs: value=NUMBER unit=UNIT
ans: value=900 unit=rpm
